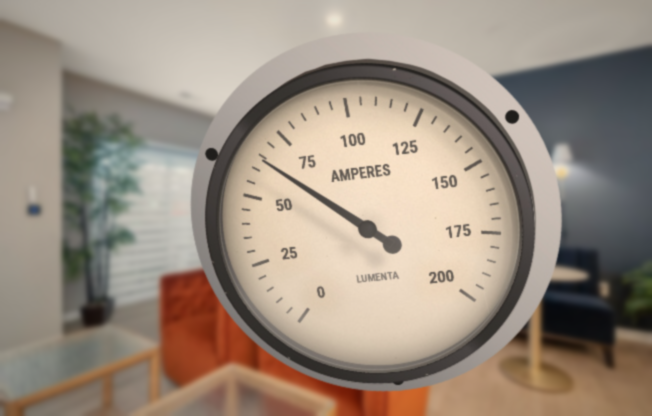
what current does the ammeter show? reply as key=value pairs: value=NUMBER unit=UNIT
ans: value=65 unit=A
